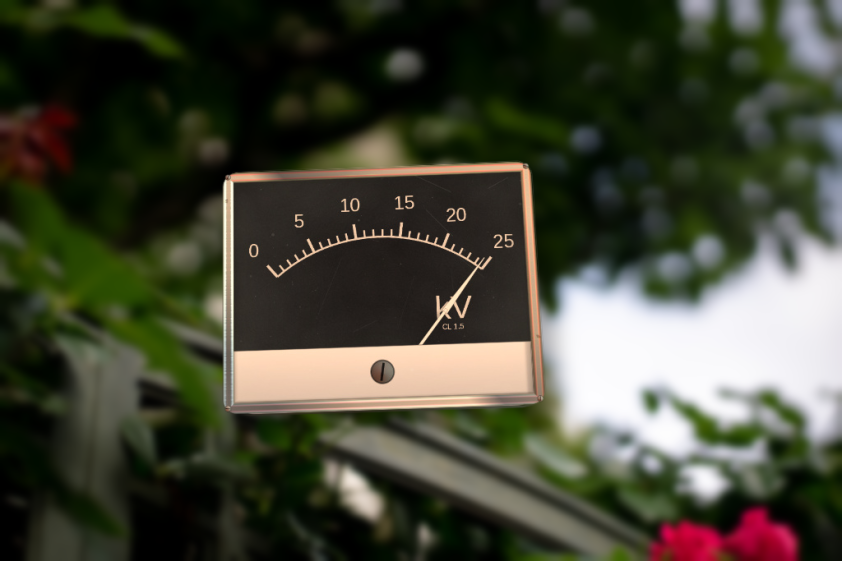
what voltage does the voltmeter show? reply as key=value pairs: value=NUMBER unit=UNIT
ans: value=24.5 unit=kV
